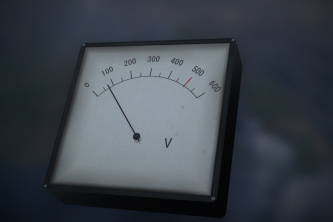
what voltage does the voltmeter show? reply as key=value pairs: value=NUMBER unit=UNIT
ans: value=75 unit=V
